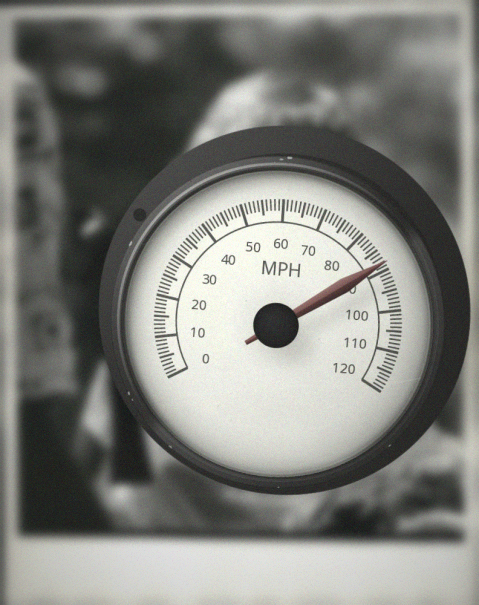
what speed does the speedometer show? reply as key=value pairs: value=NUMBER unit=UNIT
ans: value=88 unit=mph
